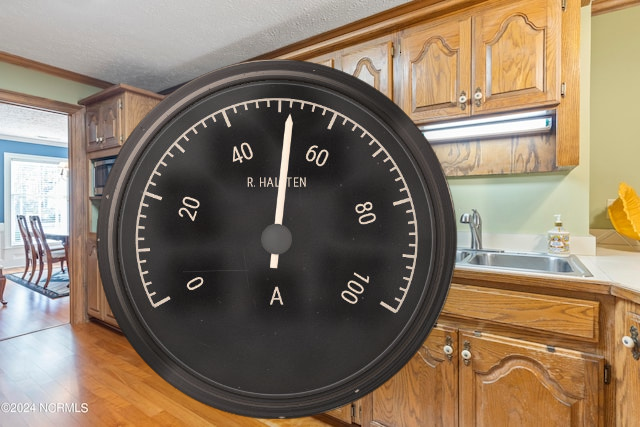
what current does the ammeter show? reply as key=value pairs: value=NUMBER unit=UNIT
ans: value=52 unit=A
